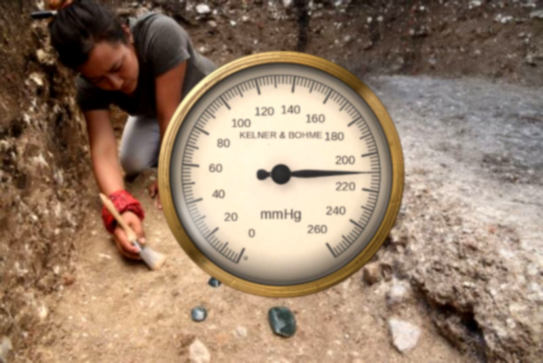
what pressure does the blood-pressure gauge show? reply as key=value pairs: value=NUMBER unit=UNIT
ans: value=210 unit=mmHg
